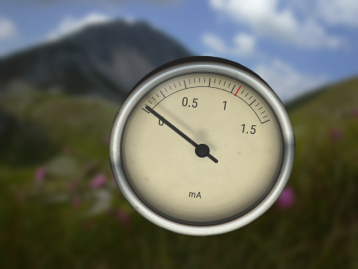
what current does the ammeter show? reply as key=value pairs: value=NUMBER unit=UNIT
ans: value=0.05 unit=mA
